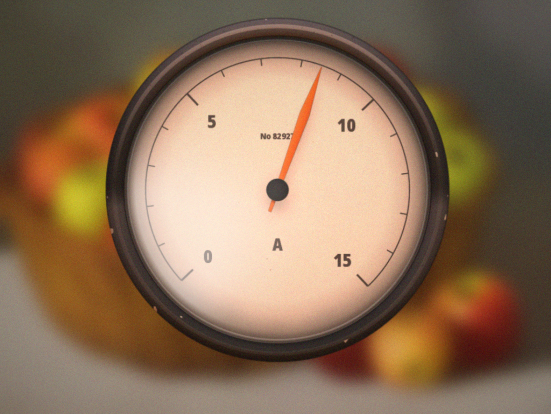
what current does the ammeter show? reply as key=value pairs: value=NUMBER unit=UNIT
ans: value=8.5 unit=A
